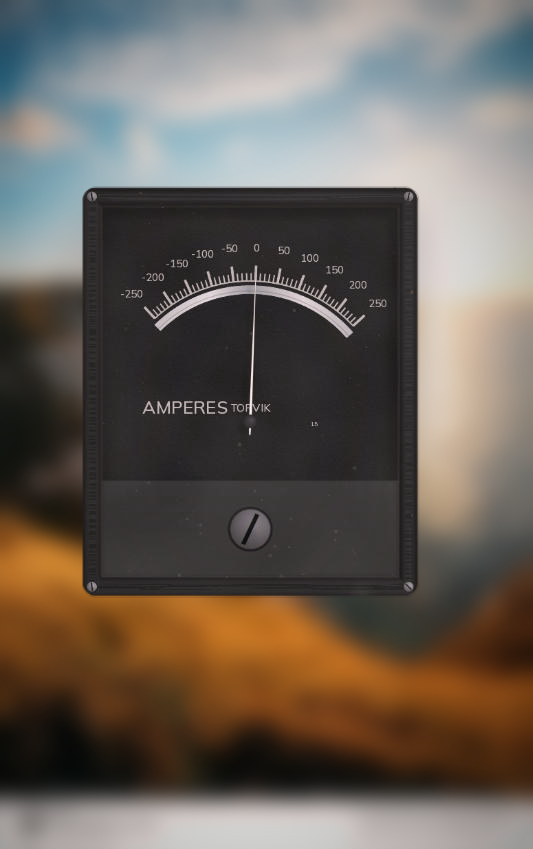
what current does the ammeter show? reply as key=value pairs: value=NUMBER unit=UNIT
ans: value=0 unit=A
